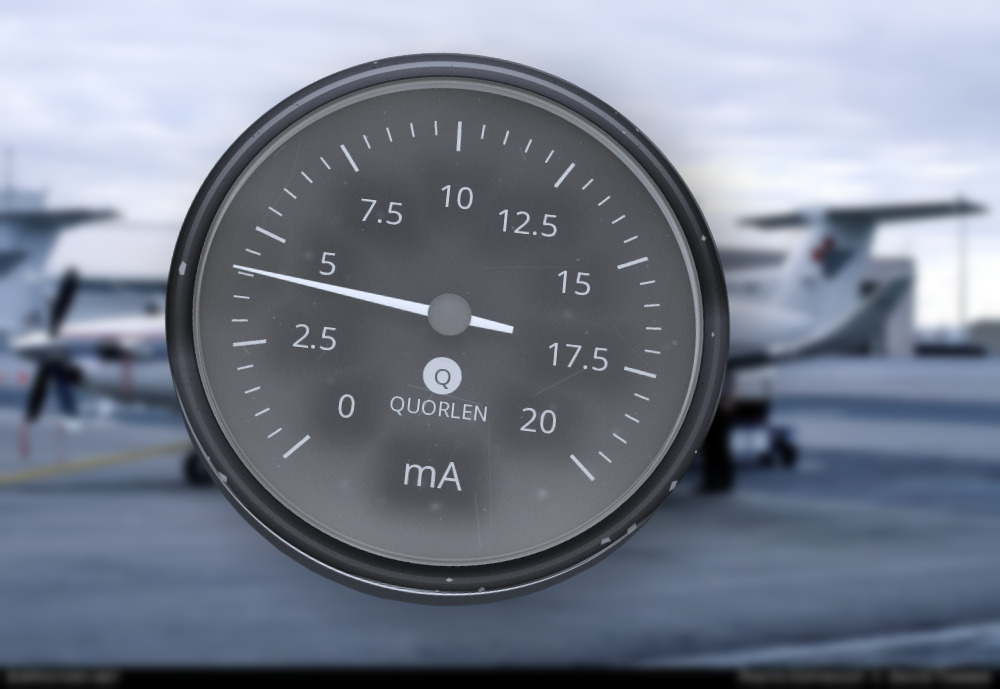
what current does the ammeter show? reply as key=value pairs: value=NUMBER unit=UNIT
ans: value=4 unit=mA
